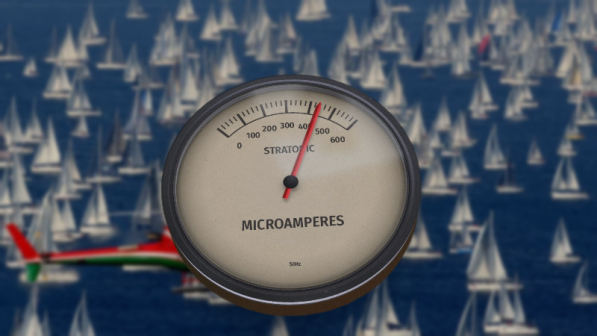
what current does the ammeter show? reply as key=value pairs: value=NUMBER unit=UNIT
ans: value=440 unit=µA
